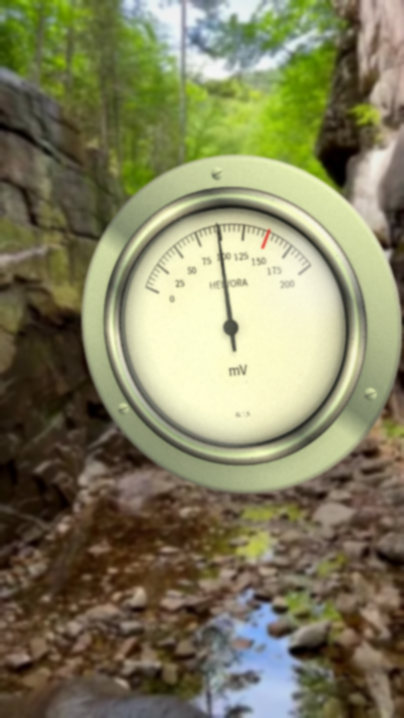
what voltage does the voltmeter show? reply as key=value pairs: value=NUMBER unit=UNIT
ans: value=100 unit=mV
